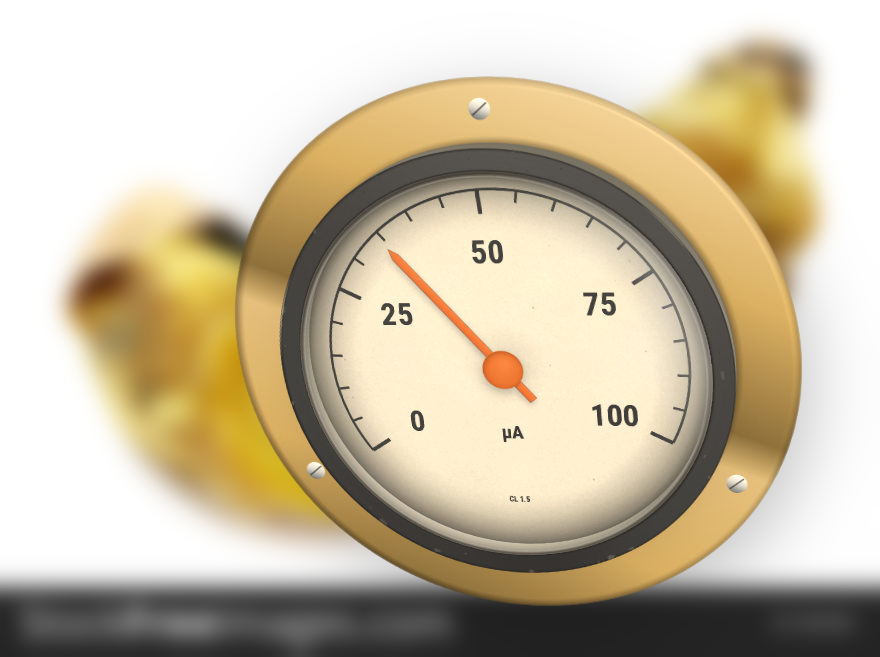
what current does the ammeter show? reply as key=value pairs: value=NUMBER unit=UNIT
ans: value=35 unit=µA
